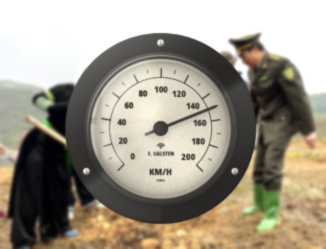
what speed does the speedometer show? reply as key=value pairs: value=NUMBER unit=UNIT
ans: value=150 unit=km/h
